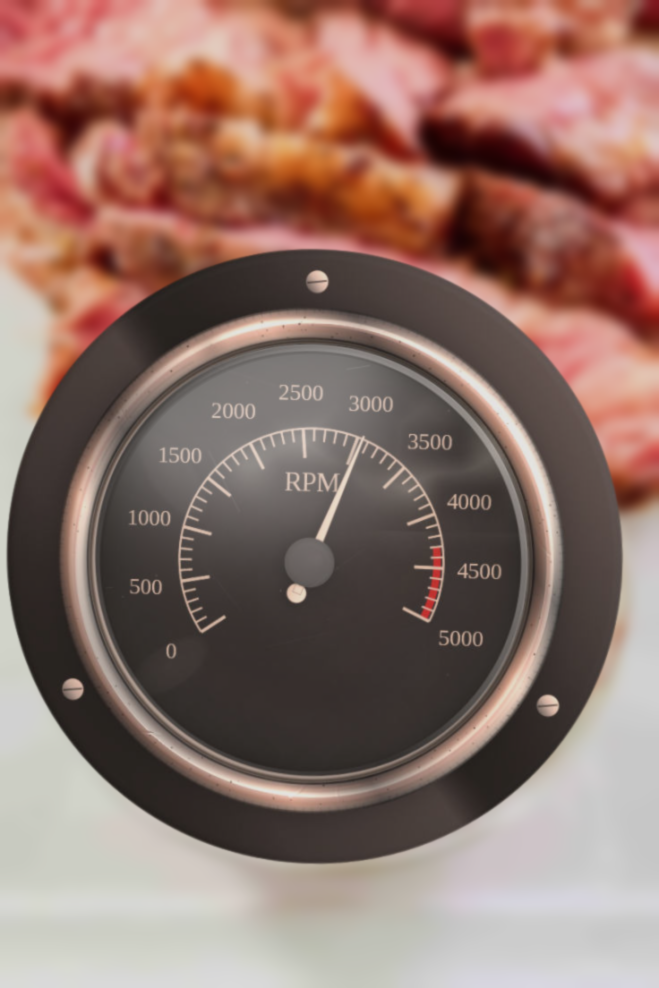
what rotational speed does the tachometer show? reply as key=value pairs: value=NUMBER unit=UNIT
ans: value=3050 unit=rpm
